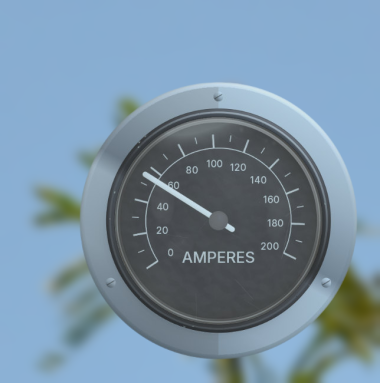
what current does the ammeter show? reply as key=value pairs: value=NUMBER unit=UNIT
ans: value=55 unit=A
